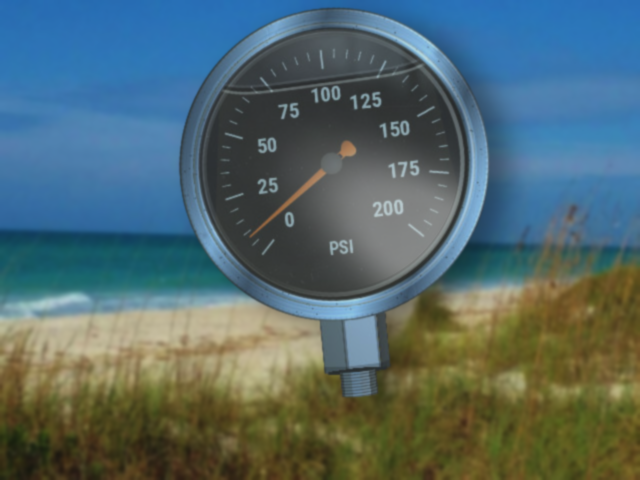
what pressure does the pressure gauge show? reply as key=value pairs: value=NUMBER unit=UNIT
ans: value=7.5 unit=psi
